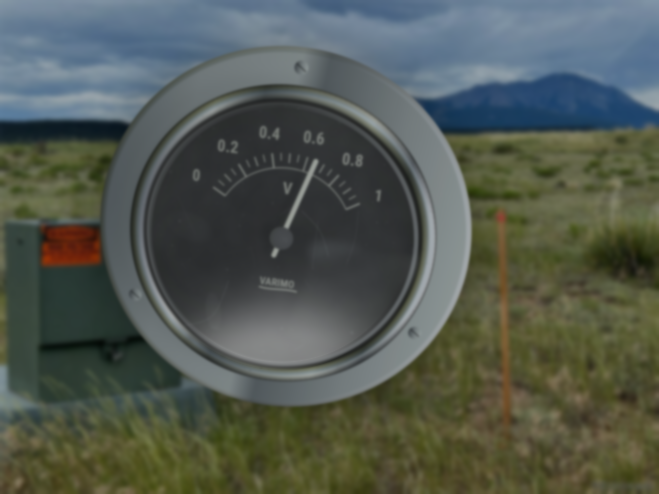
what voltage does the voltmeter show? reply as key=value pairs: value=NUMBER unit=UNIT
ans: value=0.65 unit=V
